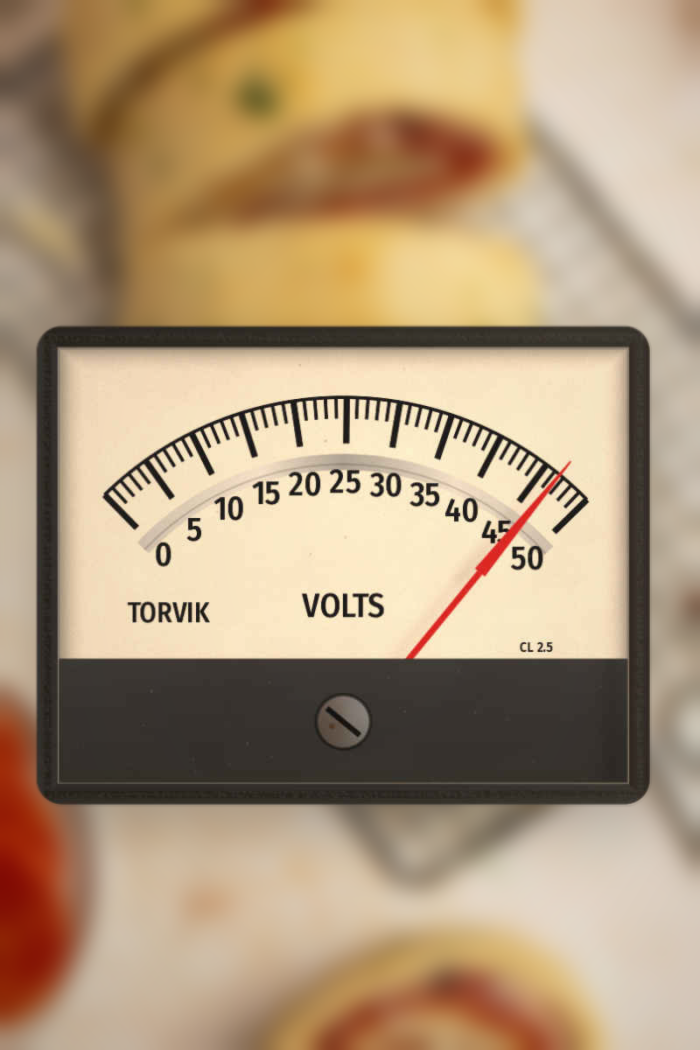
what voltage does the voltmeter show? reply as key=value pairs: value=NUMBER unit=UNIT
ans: value=46.5 unit=V
